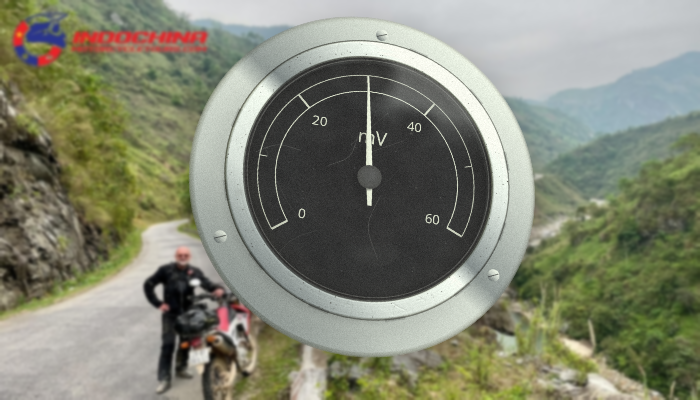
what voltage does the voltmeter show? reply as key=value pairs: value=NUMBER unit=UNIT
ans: value=30 unit=mV
